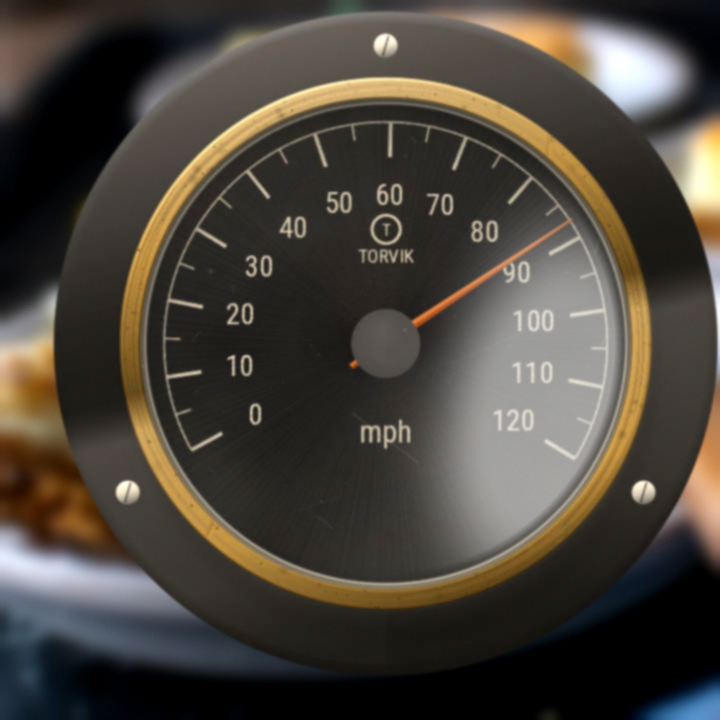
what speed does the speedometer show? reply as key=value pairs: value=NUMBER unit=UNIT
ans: value=87.5 unit=mph
